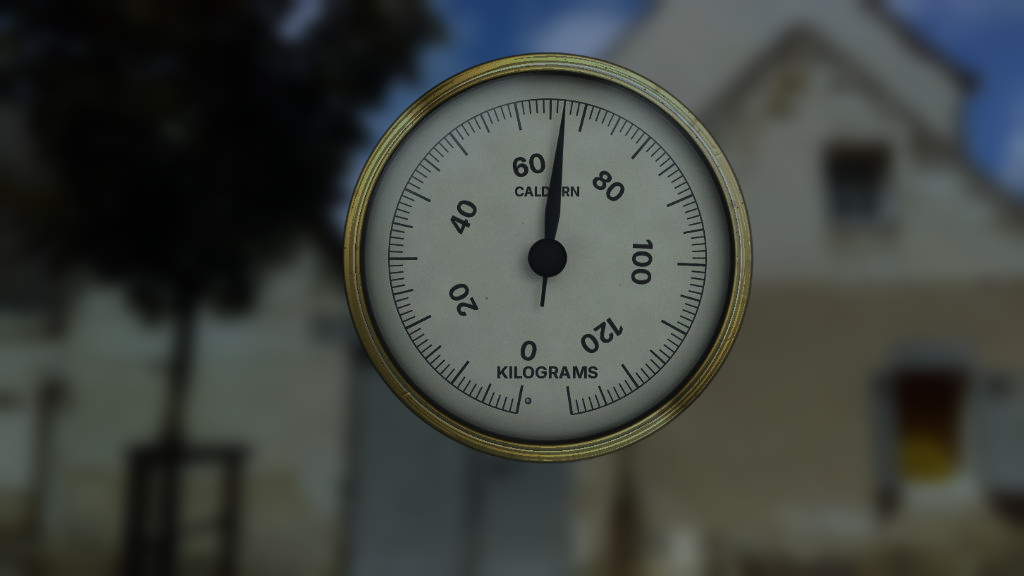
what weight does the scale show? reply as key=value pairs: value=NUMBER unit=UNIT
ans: value=67 unit=kg
